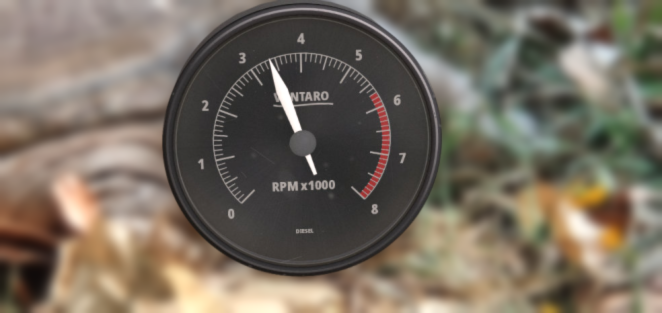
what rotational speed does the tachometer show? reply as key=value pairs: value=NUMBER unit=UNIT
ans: value=3400 unit=rpm
